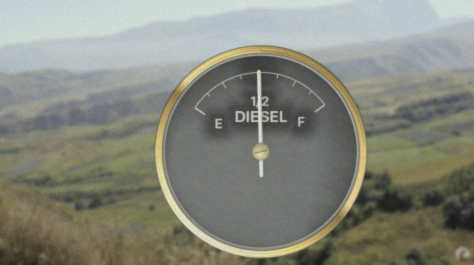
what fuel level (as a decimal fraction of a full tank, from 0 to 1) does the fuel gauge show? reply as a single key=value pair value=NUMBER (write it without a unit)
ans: value=0.5
